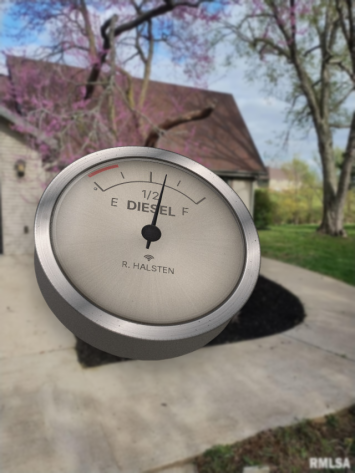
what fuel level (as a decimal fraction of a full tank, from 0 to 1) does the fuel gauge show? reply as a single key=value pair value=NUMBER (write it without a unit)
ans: value=0.625
